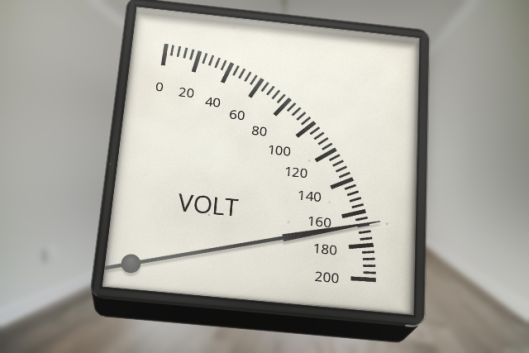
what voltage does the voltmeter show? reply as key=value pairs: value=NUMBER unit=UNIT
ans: value=168 unit=V
